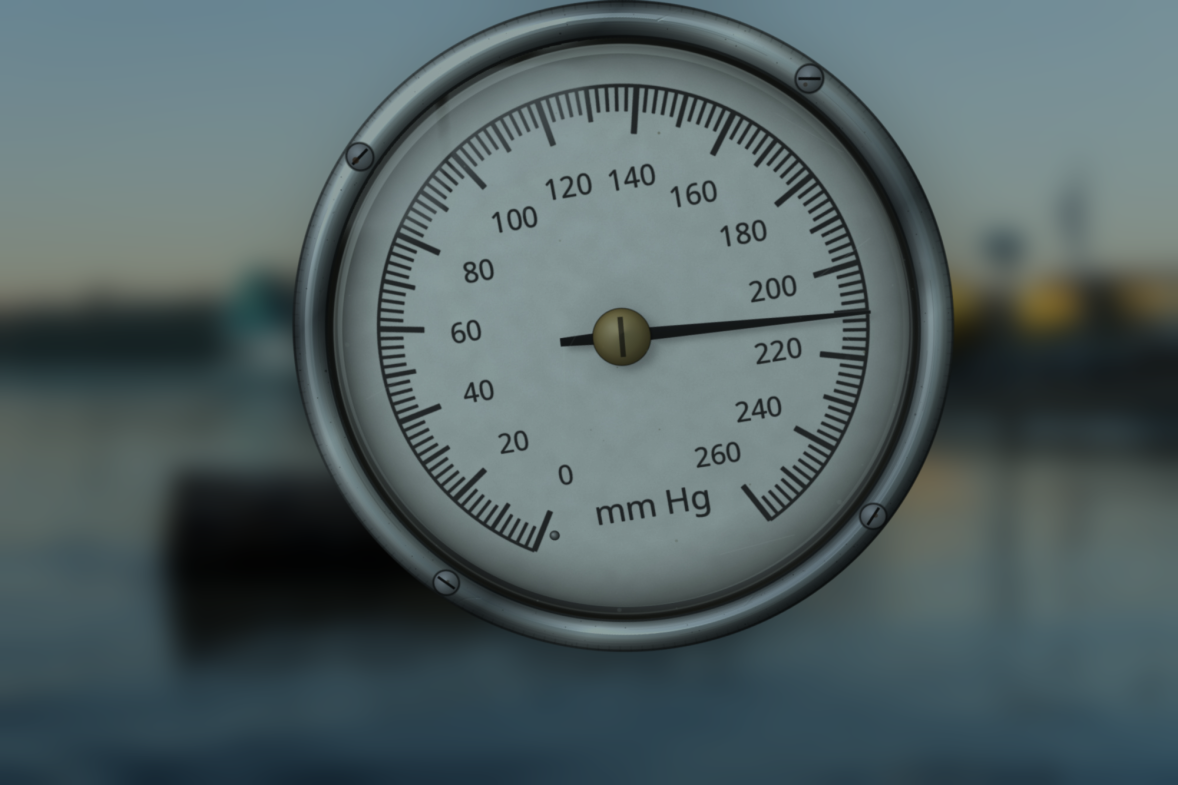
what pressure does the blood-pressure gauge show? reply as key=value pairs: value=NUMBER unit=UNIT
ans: value=210 unit=mmHg
